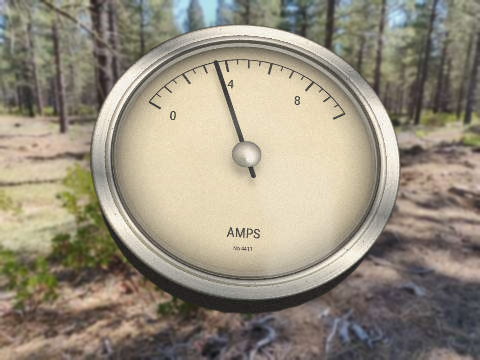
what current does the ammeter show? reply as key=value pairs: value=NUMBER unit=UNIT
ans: value=3.5 unit=A
